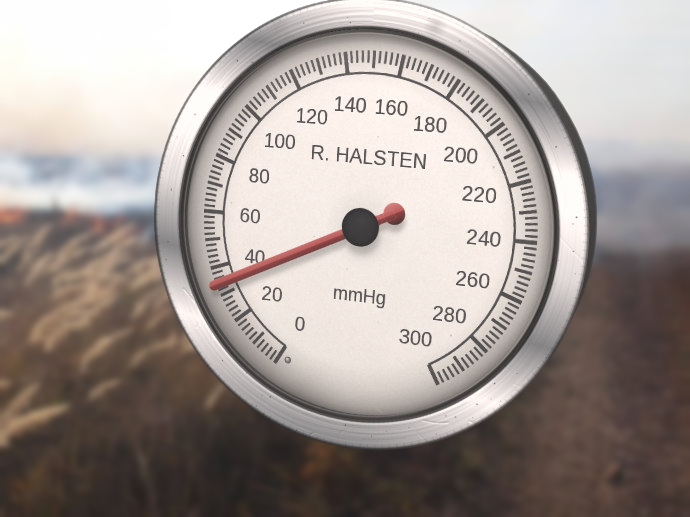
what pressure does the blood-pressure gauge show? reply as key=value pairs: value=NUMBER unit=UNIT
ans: value=34 unit=mmHg
